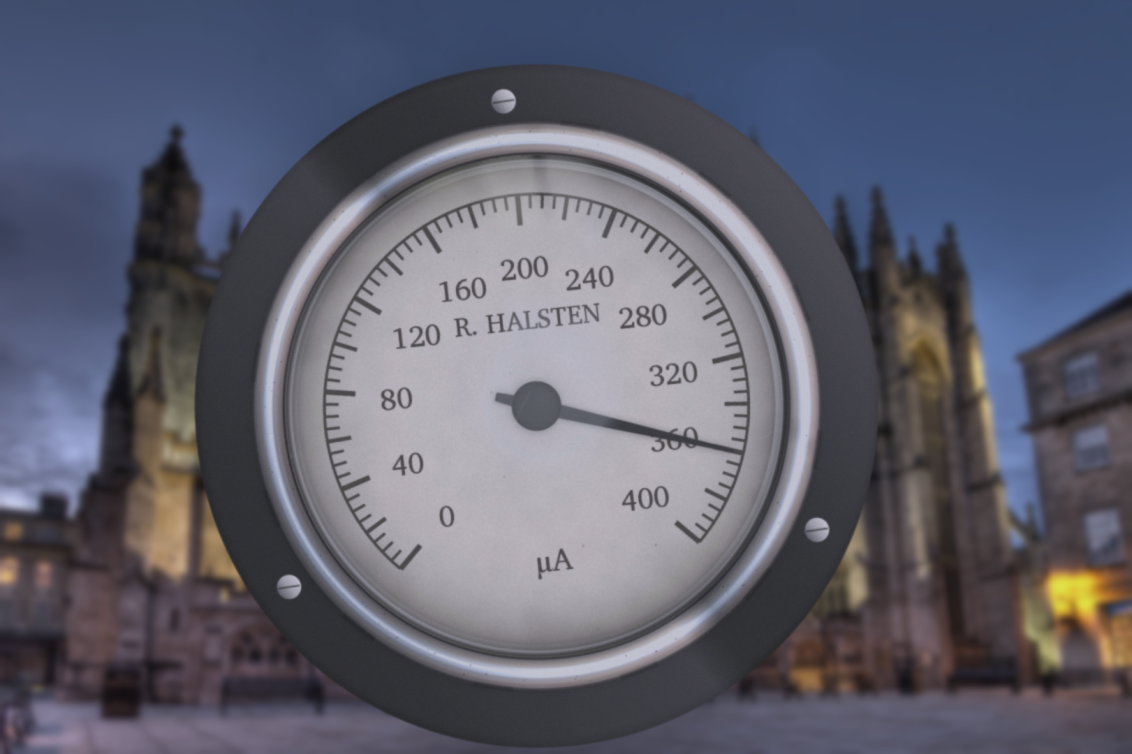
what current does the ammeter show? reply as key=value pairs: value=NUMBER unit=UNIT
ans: value=360 unit=µA
